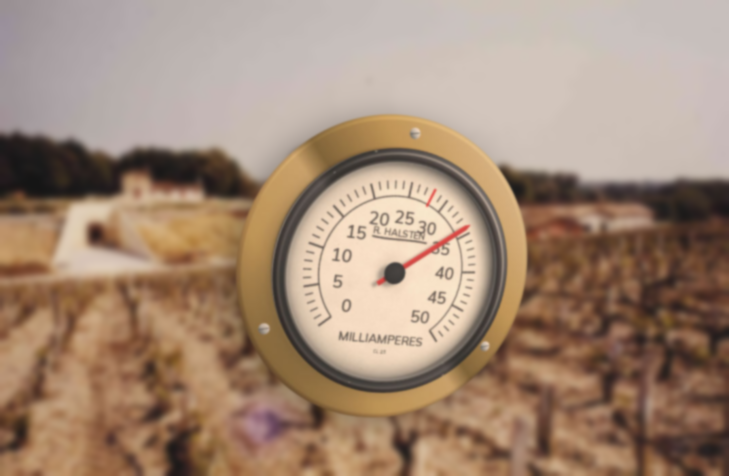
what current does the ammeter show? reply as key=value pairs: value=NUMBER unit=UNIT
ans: value=34 unit=mA
